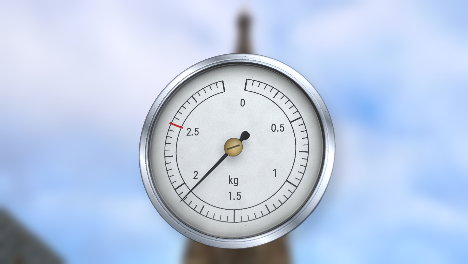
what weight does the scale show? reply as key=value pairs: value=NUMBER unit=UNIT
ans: value=1.9 unit=kg
